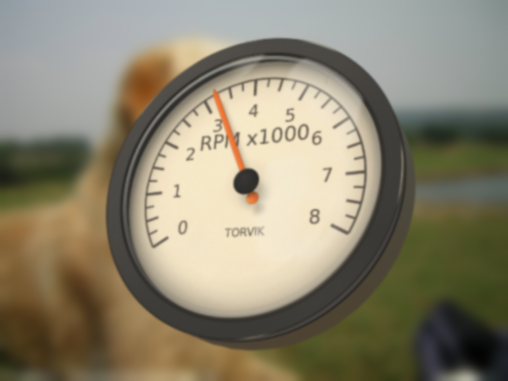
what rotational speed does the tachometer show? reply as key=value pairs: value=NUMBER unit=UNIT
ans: value=3250 unit=rpm
